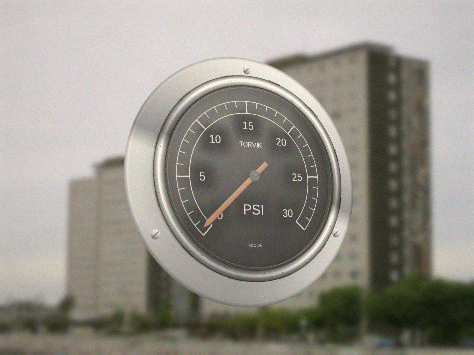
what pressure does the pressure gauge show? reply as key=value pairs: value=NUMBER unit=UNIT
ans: value=0.5 unit=psi
